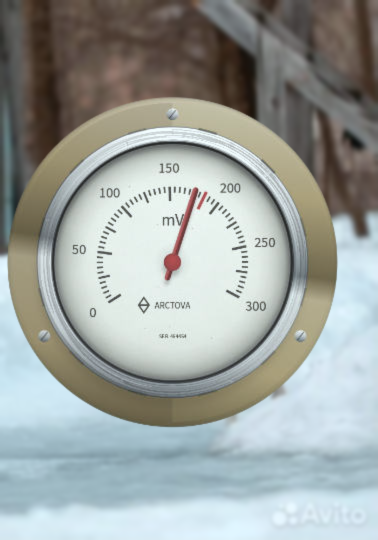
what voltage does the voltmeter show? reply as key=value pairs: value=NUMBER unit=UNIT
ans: value=175 unit=mV
